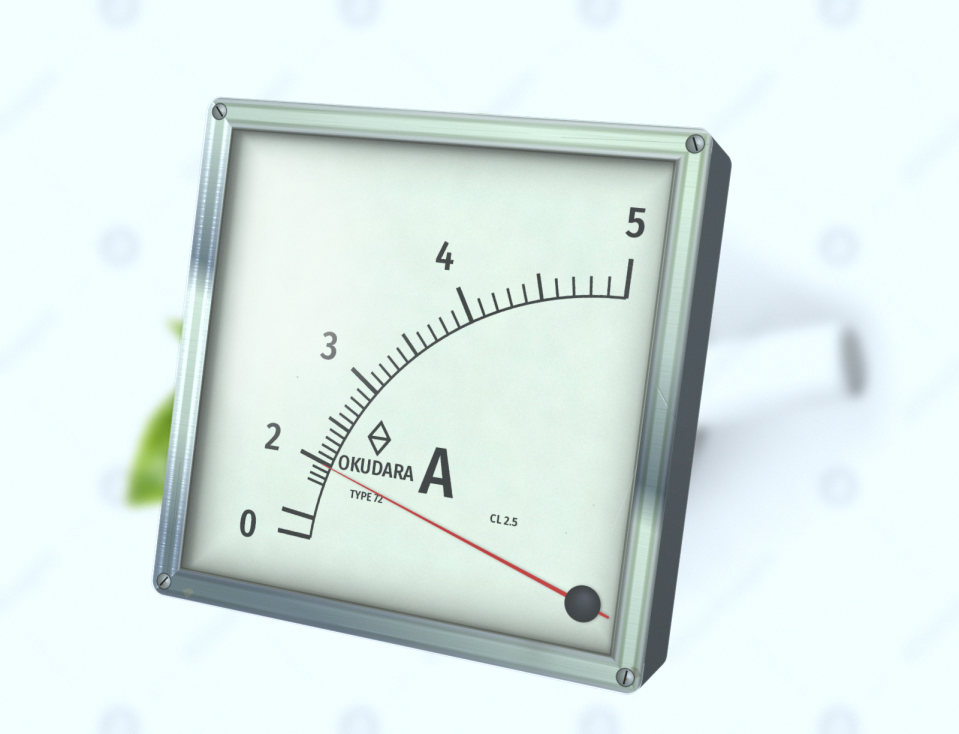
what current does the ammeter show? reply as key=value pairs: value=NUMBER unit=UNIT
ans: value=2 unit=A
